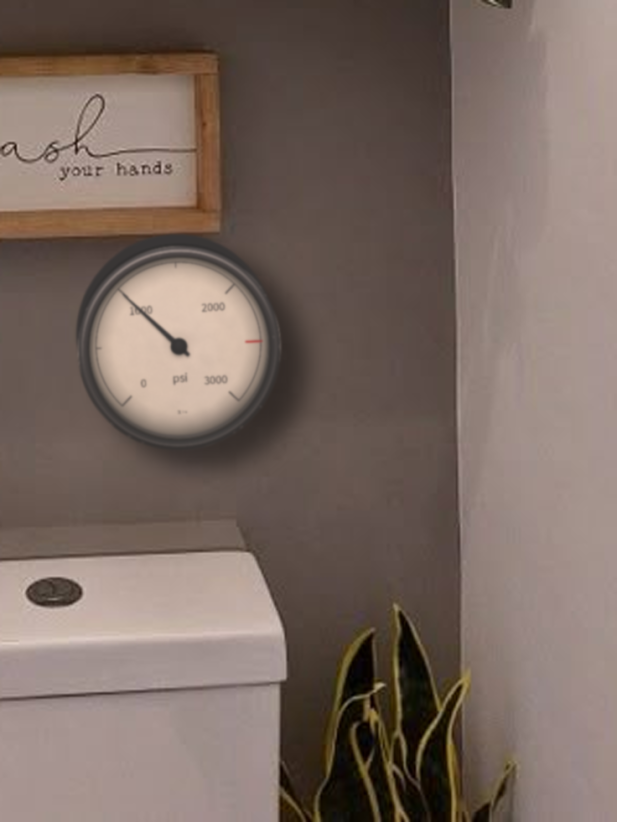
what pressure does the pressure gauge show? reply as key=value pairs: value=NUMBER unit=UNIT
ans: value=1000 unit=psi
